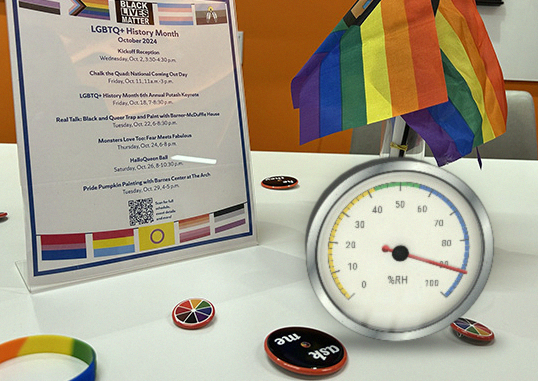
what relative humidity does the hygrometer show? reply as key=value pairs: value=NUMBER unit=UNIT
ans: value=90 unit=%
